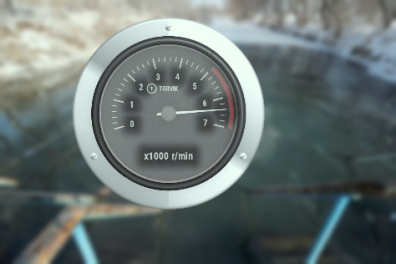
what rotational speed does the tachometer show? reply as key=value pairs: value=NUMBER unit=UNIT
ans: value=6400 unit=rpm
